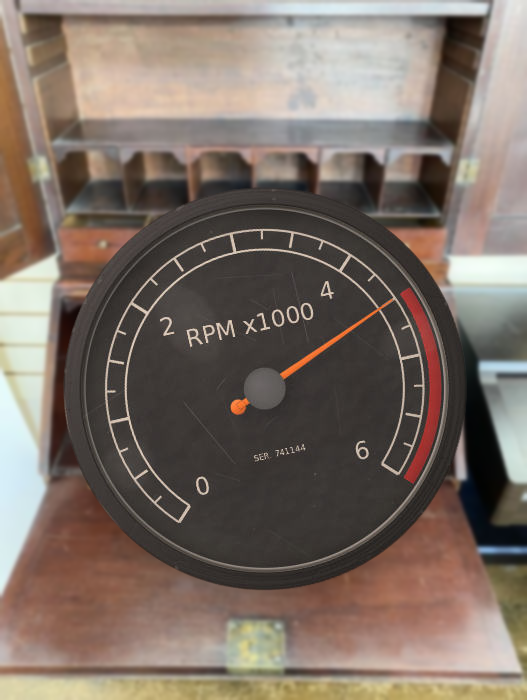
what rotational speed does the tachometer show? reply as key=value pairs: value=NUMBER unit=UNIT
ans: value=4500 unit=rpm
